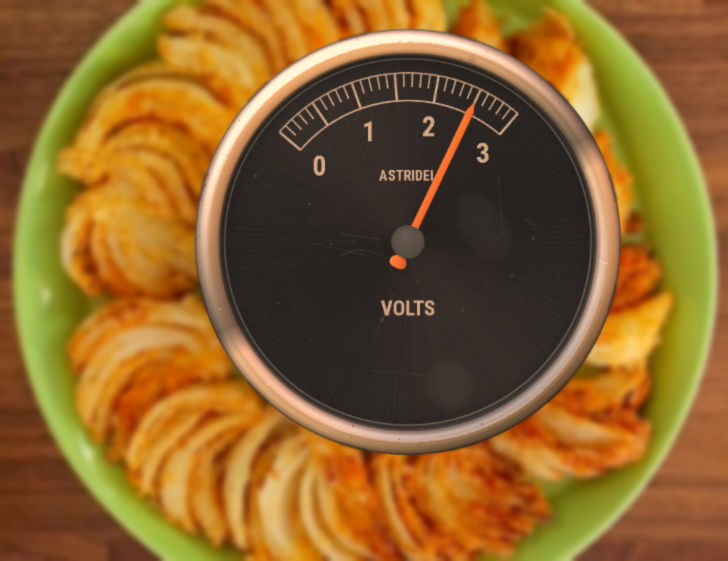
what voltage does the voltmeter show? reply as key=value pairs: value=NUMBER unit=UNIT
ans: value=2.5 unit=V
